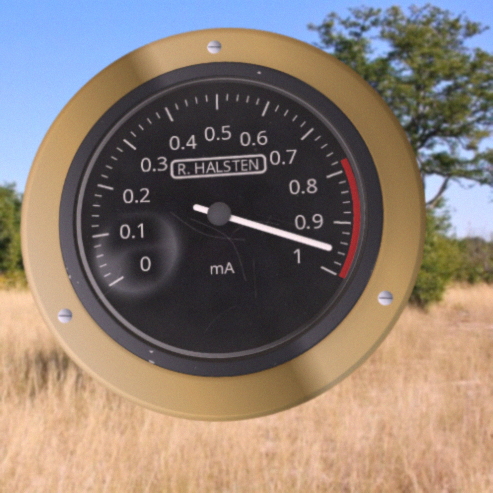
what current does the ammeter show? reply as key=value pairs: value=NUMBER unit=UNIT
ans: value=0.96 unit=mA
